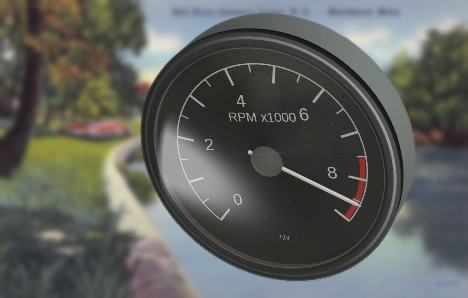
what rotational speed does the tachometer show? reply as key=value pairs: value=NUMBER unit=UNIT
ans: value=8500 unit=rpm
